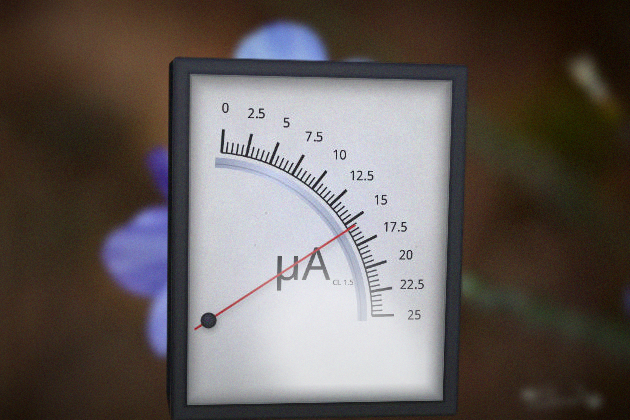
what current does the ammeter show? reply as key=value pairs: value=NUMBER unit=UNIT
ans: value=15.5 unit=µA
